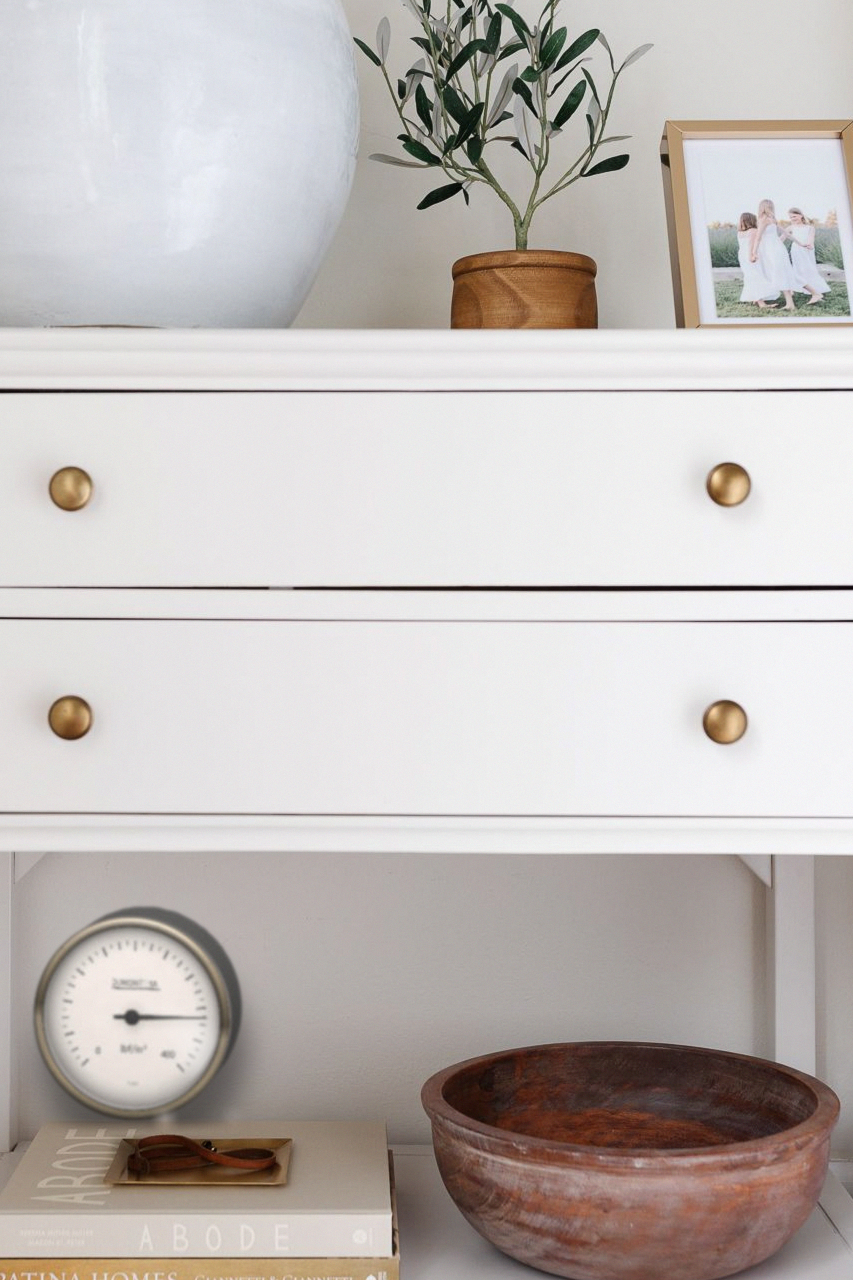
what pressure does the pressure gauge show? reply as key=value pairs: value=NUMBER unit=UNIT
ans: value=330 unit=psi
